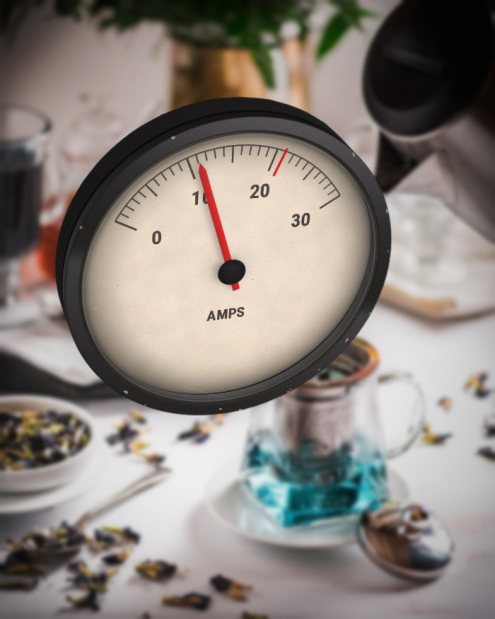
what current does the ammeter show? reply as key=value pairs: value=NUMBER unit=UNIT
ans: value=11 unit=A
